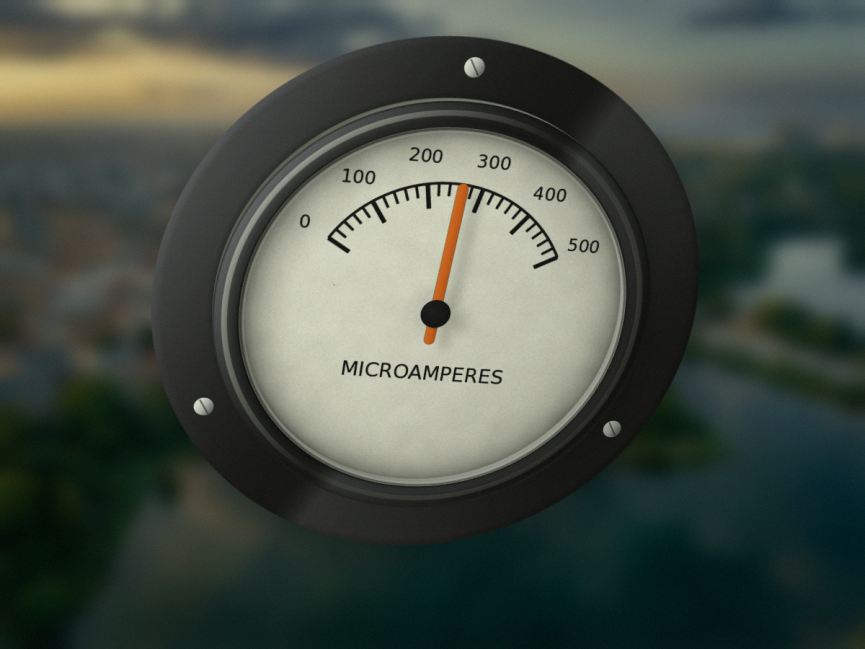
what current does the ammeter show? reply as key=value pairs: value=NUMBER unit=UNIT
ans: value=260 unit=µA
